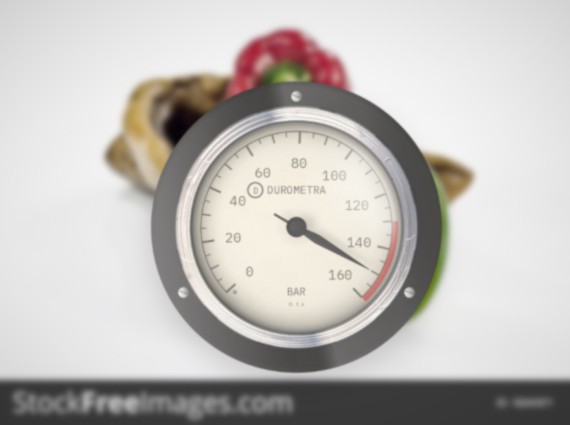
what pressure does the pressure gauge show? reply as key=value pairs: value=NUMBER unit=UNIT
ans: value=150 unit=bar
